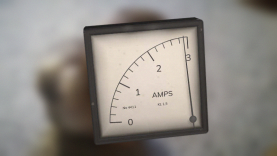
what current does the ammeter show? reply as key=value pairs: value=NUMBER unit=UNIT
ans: value=2.9 unit=A
